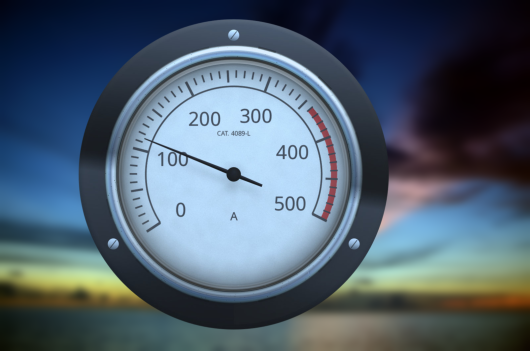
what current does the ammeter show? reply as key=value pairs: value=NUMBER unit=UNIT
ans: value=115 unit=A
